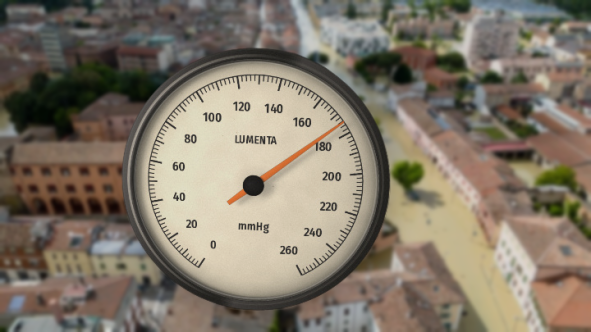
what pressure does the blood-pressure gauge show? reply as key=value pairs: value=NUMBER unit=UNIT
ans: value=174 unit=mmHg
